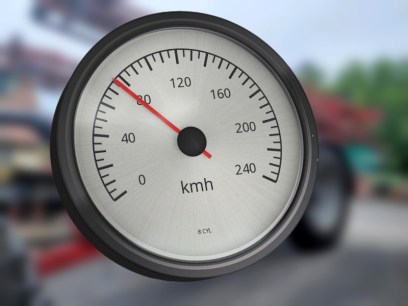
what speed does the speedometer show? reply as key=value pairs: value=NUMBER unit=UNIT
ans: value=75 unit=km/h
